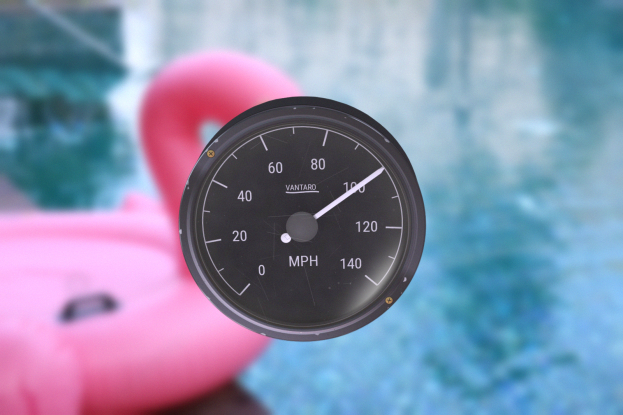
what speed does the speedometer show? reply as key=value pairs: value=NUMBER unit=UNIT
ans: value=100 unit=mph
